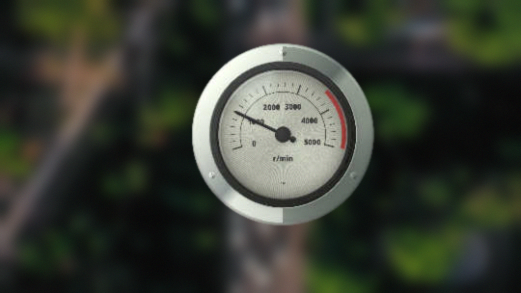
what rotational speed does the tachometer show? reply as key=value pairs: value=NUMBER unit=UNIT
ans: value=1000 unit=rpm
